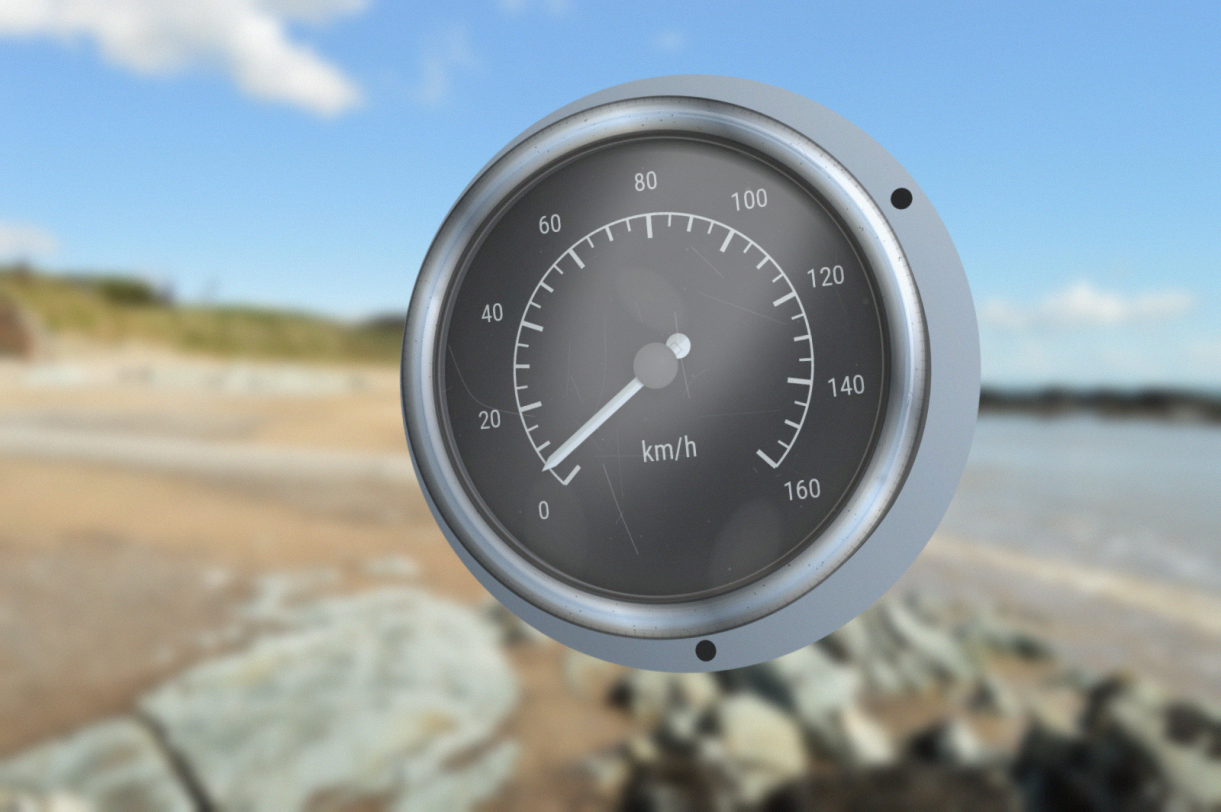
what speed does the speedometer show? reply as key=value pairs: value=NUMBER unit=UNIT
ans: value=5 unit=km/h
